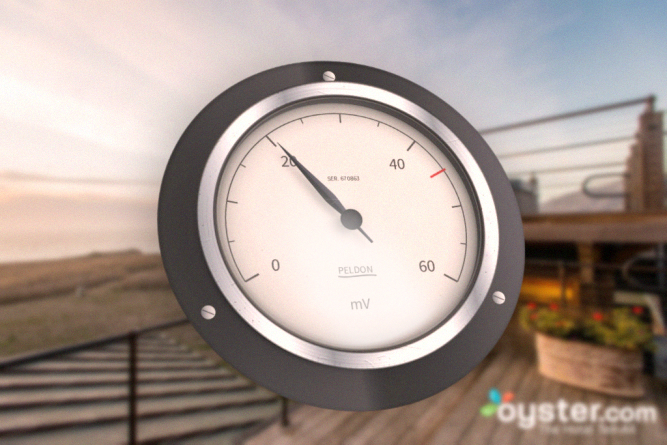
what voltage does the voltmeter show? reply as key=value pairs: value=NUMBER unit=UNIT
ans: value=20 unit=mV
